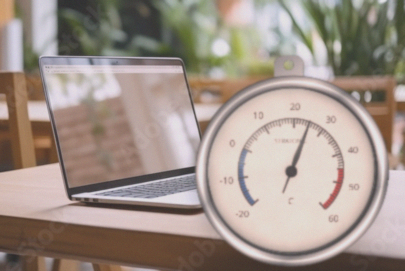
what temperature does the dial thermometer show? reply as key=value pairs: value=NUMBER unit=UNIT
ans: value=25 unit=°C
